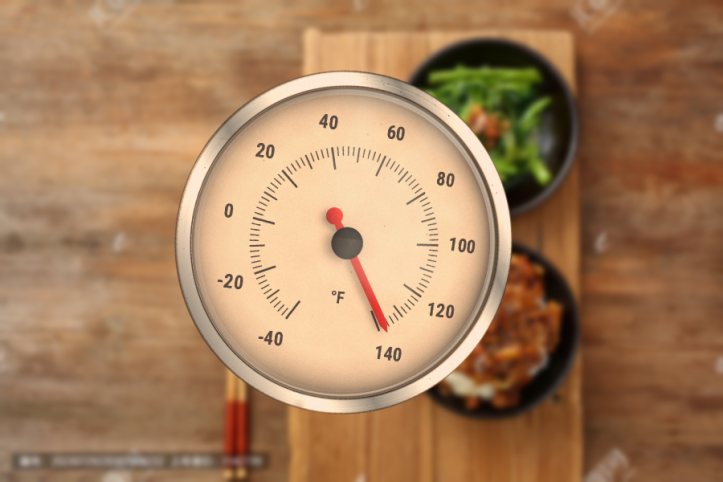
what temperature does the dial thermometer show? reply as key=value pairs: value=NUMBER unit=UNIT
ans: value=138 unit=°F
